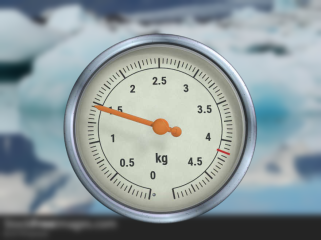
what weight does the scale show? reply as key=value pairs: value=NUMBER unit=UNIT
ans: value=1.45 unit=kg
